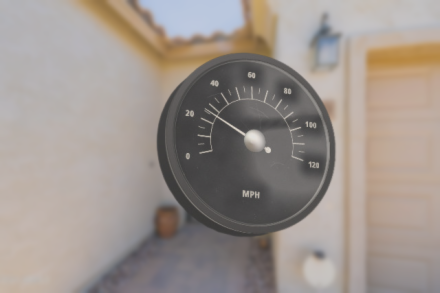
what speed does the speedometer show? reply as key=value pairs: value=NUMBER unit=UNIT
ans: value=25 unit=mph
